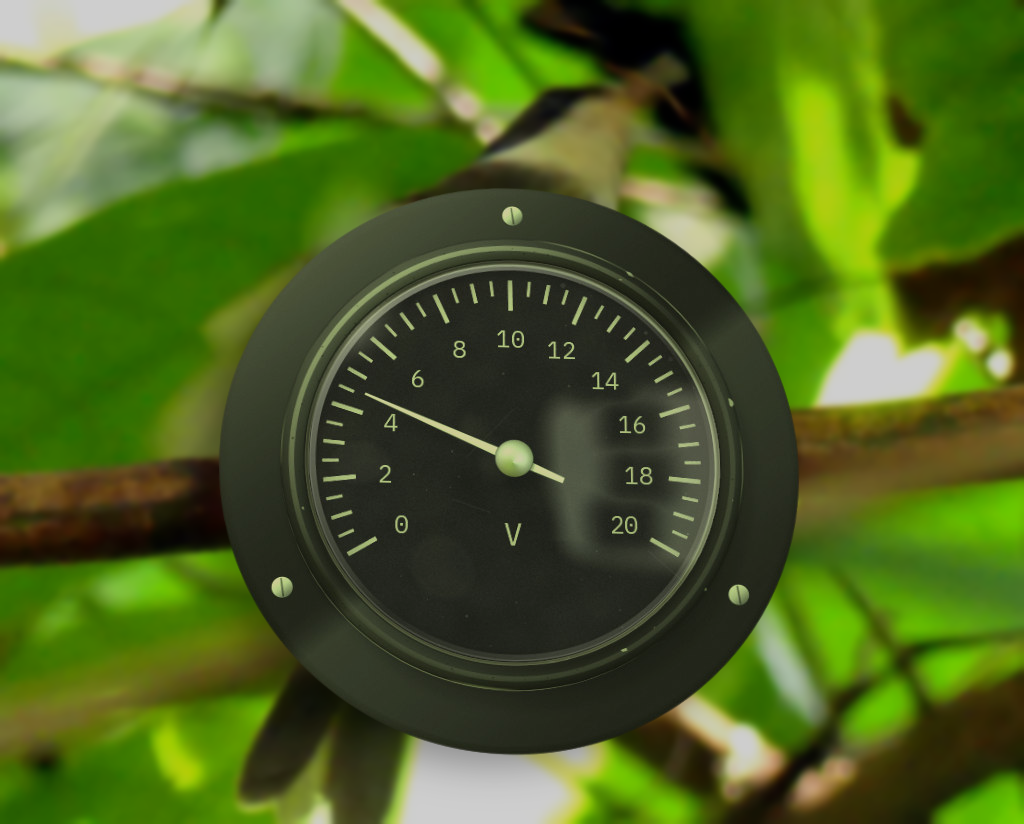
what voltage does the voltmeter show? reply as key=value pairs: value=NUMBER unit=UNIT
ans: value=4.5 unit=V
